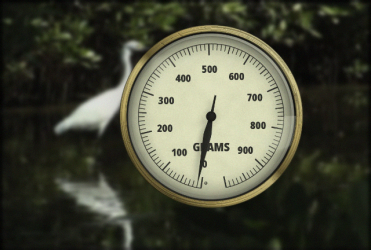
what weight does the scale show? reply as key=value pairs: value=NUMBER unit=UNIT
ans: value=10 unit=g
